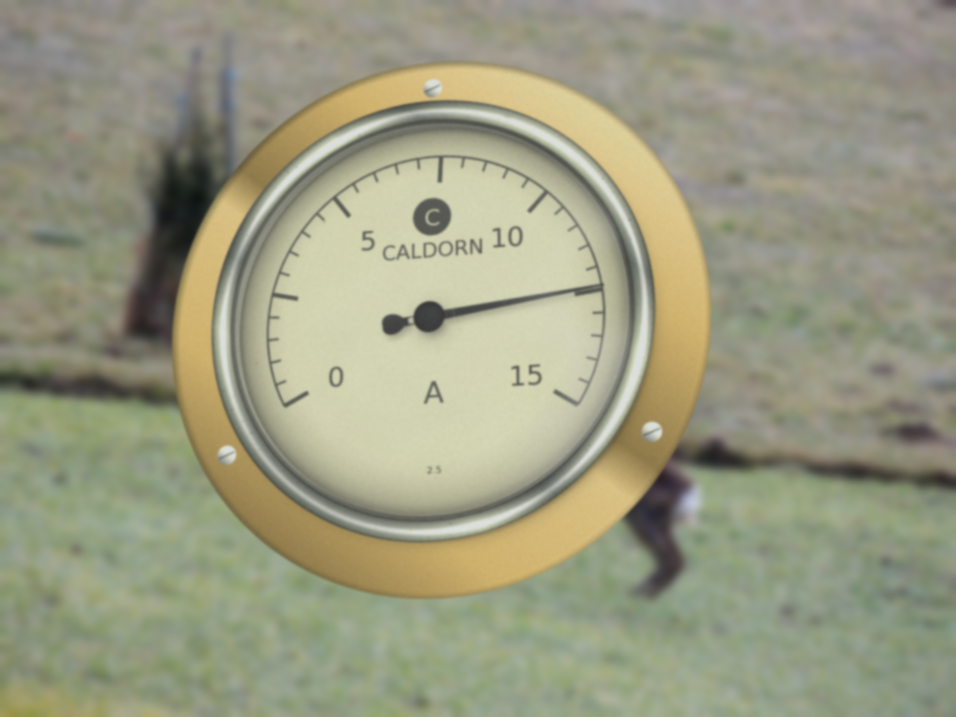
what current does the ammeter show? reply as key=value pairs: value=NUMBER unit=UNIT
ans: value=12.5 unit=A
